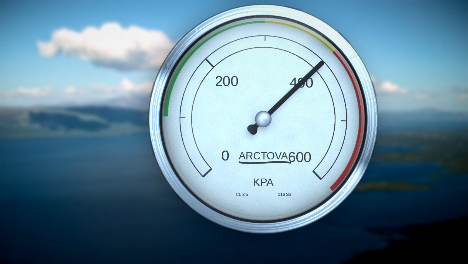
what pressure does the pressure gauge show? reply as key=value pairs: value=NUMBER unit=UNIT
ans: value=400 unit=kPa
